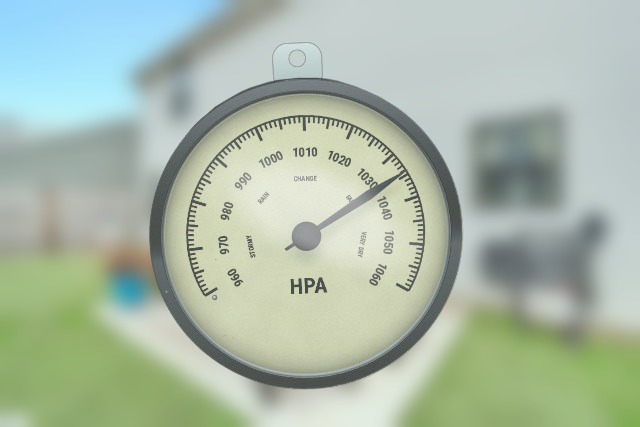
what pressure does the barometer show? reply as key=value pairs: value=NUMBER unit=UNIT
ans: value=1034 unit=hPa
